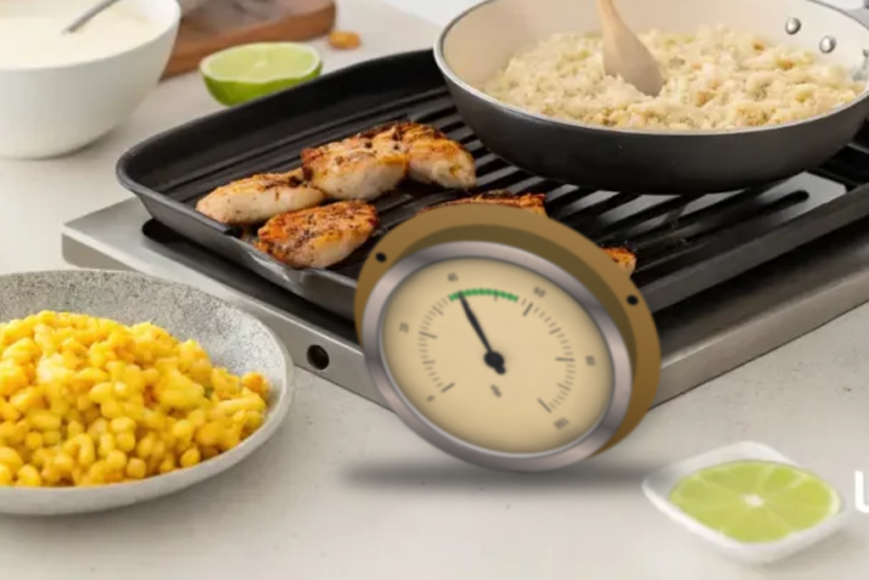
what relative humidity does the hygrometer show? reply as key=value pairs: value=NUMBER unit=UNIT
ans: value=40 unit=%
